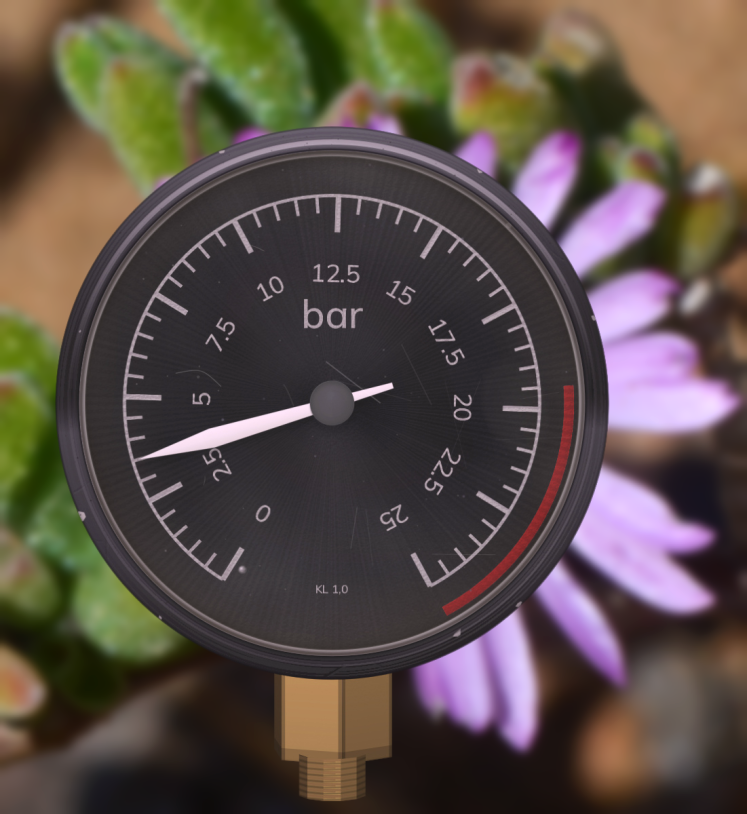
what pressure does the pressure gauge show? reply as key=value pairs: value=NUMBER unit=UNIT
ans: value=3.5 unit=bar
